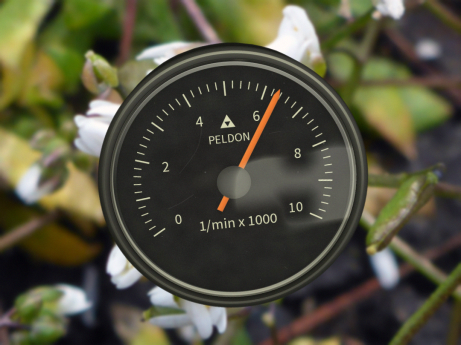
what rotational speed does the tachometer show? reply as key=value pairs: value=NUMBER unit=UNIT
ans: value=6300 unit=rpm
